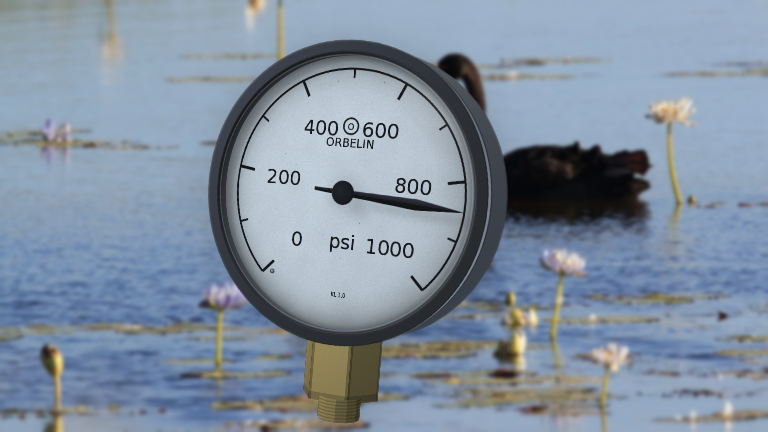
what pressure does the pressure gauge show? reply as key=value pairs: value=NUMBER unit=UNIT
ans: value=850 unit=psi
